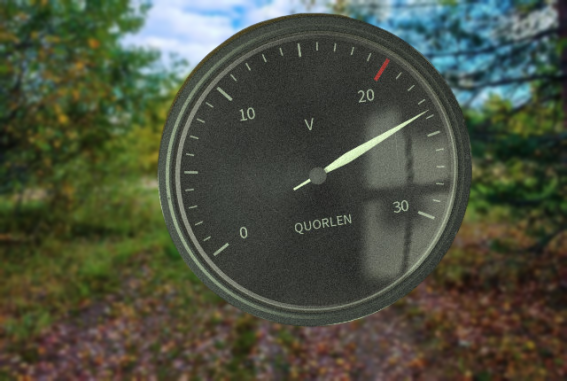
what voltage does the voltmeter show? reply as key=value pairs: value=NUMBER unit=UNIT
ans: value=23.5 unit=V
